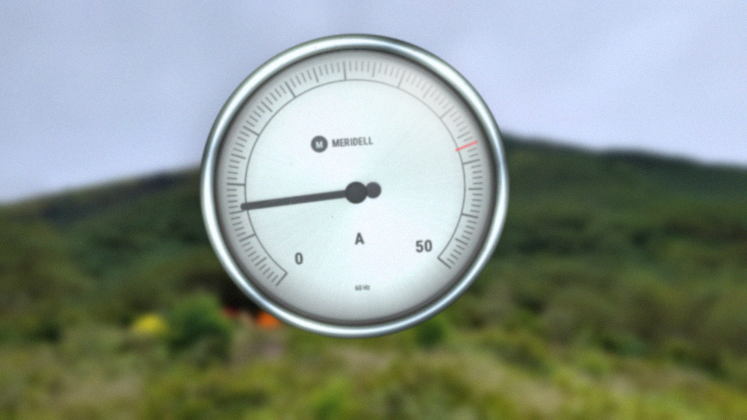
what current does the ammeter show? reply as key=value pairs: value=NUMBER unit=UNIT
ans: value=8 unit=A
